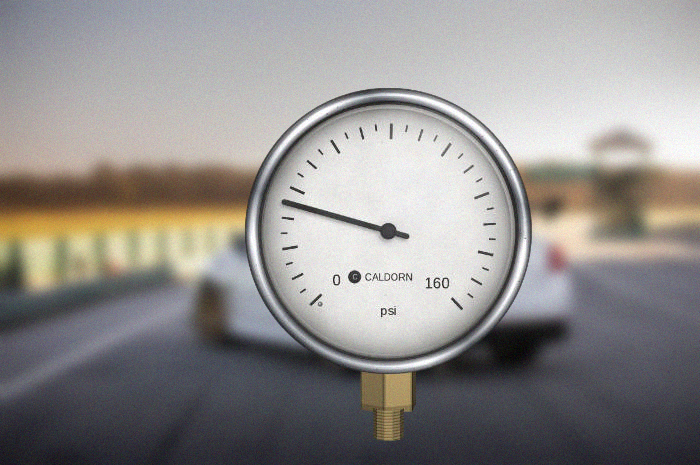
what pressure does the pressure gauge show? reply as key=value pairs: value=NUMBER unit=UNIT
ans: value=35 unit=psi
